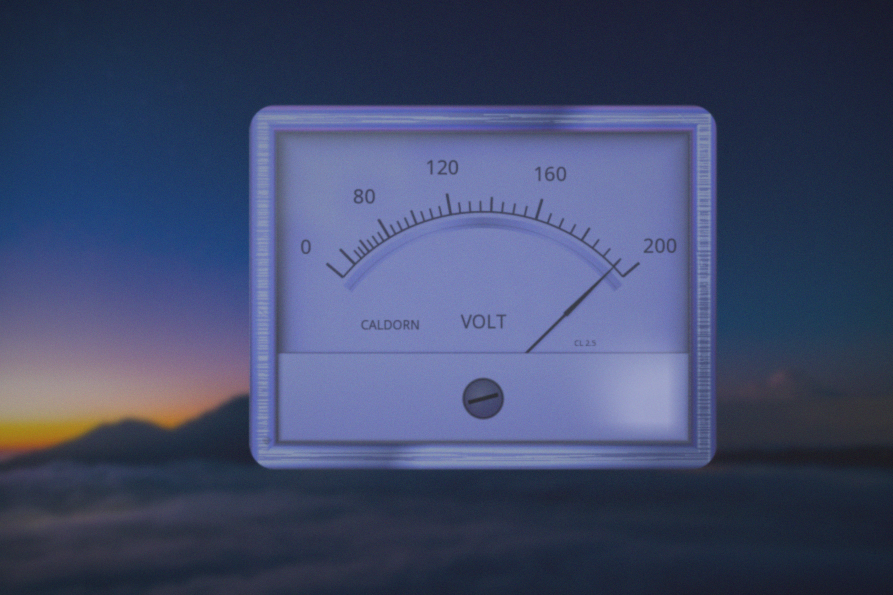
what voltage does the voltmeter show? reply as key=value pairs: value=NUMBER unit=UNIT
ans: value=195 unit=V
